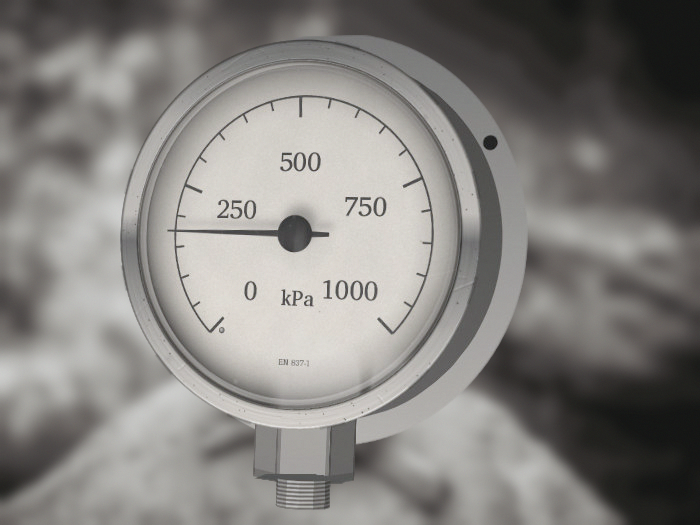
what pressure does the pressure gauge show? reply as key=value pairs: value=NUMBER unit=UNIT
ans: value=175 unit=kPa
